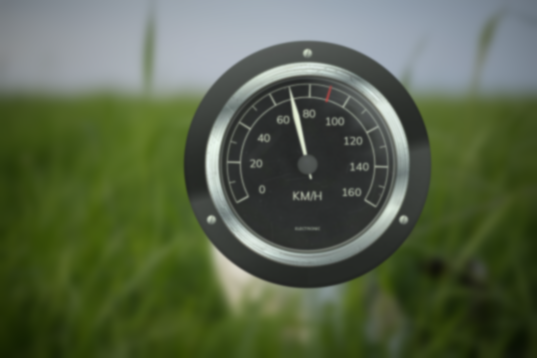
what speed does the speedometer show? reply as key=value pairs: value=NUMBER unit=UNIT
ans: value=70 unit=km/h
